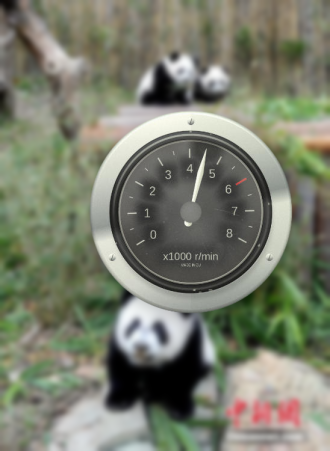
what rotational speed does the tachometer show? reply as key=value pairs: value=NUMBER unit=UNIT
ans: value=4500 unit=rpm
